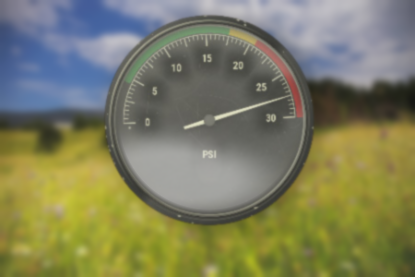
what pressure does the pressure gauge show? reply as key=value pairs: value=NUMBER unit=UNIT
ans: value=27.5 unit=psi
